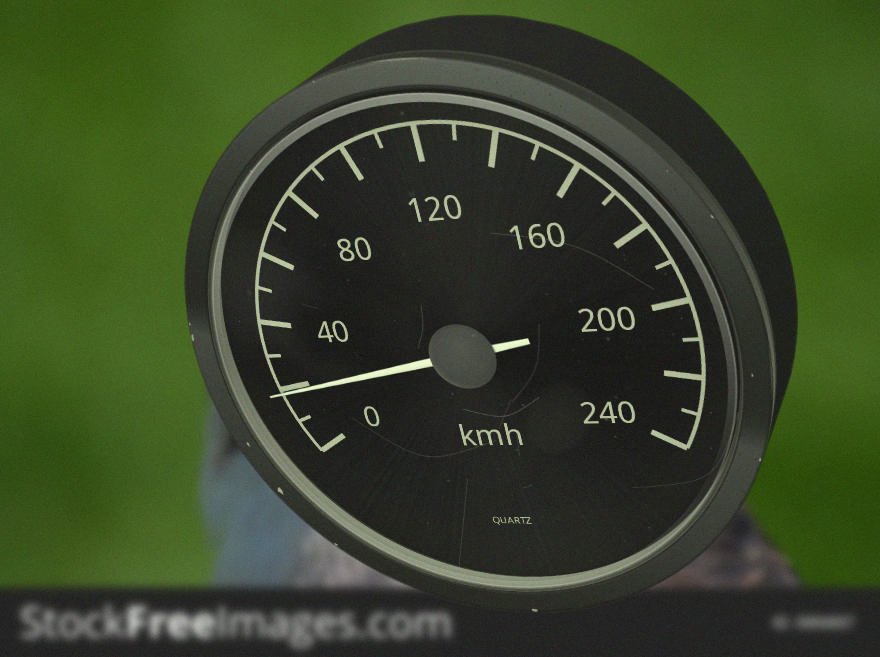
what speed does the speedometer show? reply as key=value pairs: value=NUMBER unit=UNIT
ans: value=20 unit=km/h
